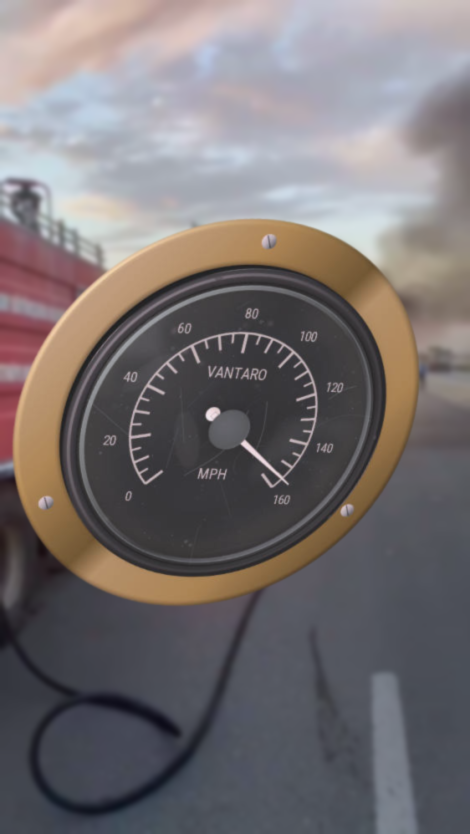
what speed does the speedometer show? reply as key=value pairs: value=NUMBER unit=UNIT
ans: value=155 unit=mph
